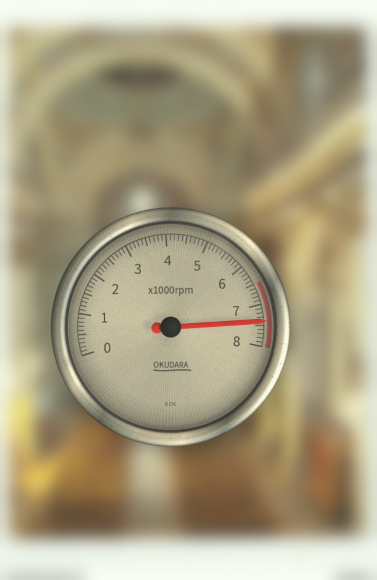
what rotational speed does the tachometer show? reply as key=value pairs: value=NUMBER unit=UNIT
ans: value=7400 unit=rpm
